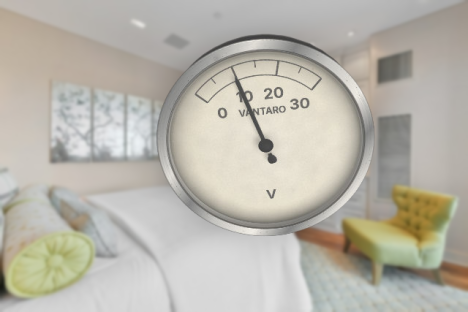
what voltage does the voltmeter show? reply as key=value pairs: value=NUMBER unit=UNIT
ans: value=10 unit=V
